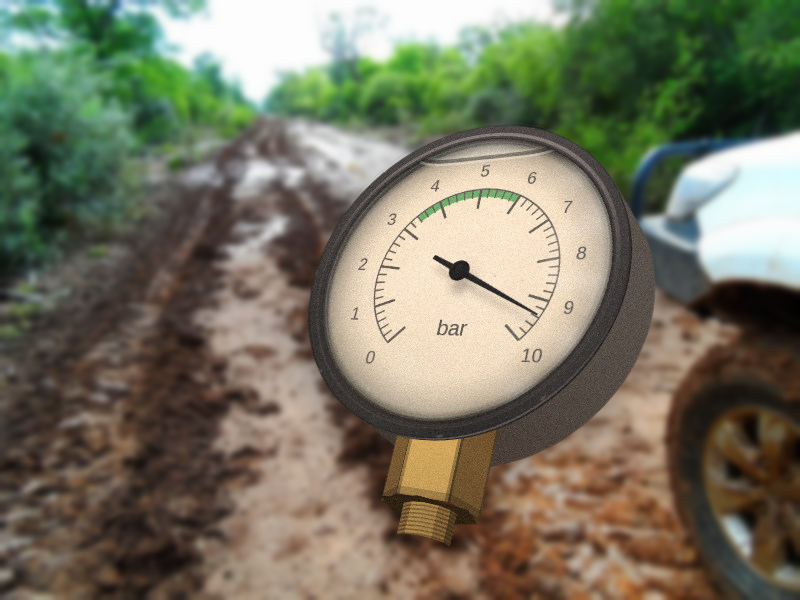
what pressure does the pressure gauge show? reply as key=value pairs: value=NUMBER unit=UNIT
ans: value=9.4 unit=bar
